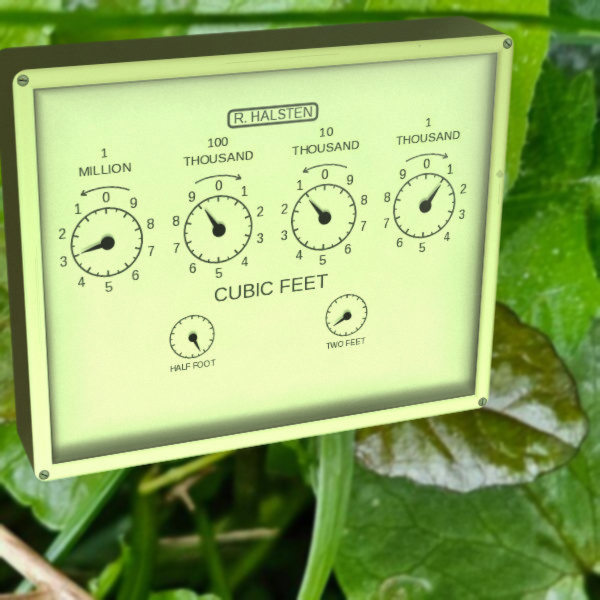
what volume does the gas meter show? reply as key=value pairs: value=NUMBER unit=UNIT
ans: value=291100 unit=ft³
